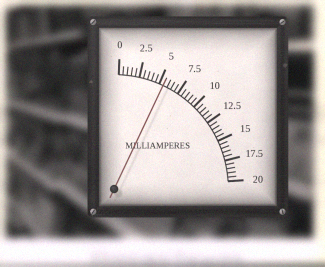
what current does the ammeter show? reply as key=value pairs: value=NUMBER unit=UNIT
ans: value=5.5 unit=mA
